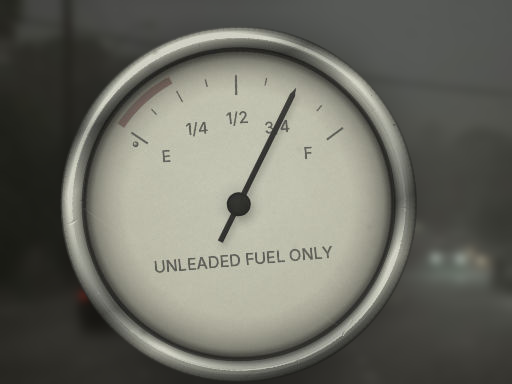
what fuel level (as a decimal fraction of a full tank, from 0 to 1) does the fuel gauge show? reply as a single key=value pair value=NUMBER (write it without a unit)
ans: value=0.75
